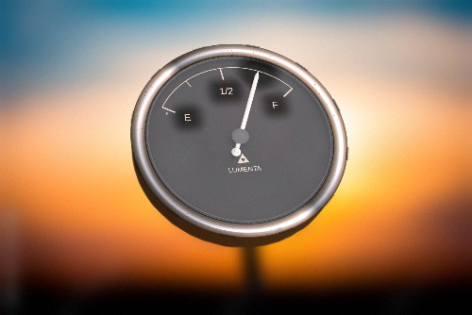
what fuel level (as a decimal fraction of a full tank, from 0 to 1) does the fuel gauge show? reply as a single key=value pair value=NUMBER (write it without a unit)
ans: value=0.75
